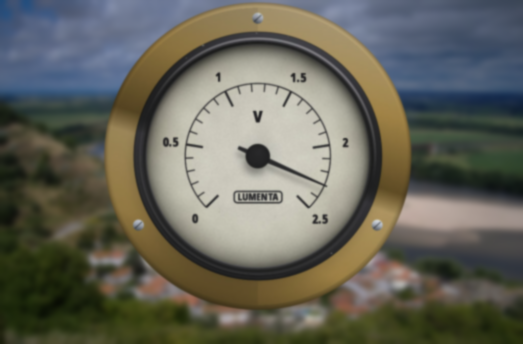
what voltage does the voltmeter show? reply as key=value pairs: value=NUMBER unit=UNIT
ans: value=2.3 unit=V
